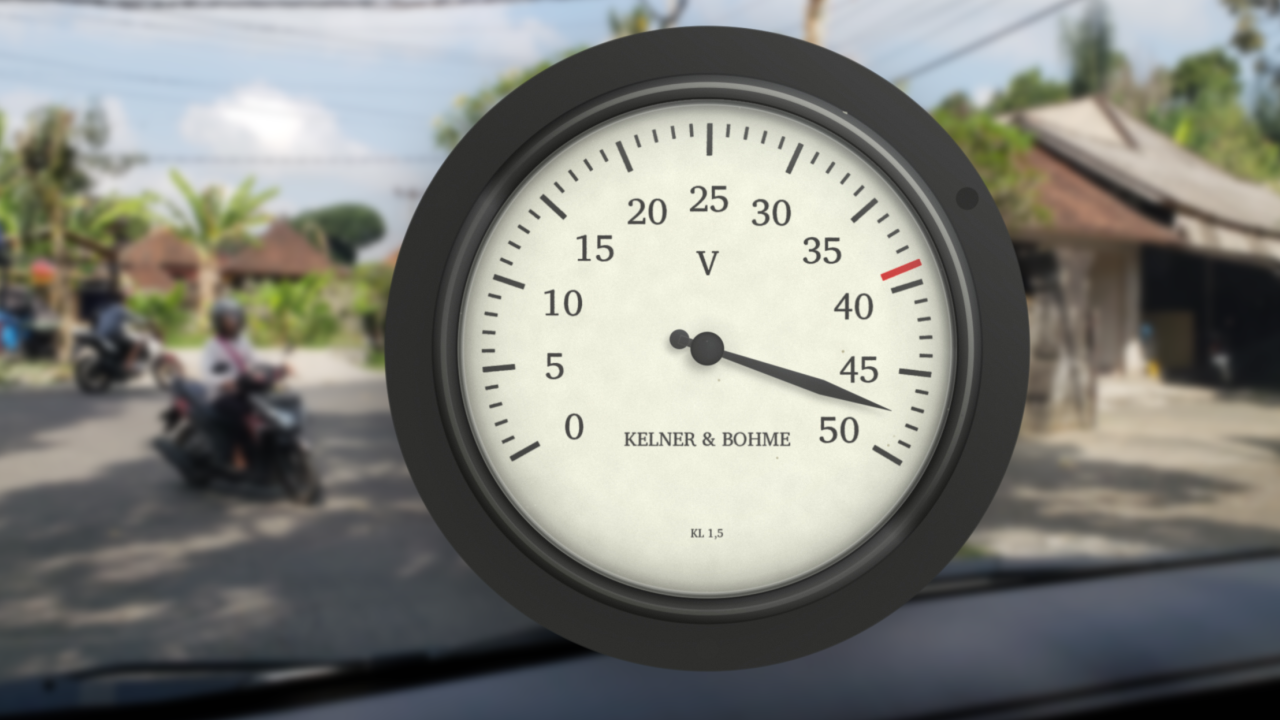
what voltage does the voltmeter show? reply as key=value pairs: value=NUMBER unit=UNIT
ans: value=47.5 unit=V
